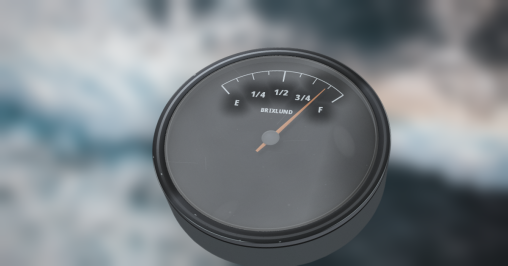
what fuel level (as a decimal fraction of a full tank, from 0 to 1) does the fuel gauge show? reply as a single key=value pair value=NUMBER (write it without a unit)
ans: value=0.875
